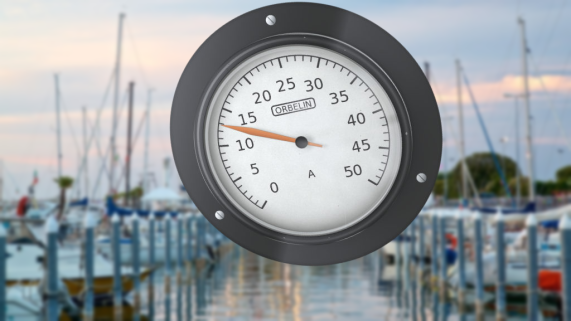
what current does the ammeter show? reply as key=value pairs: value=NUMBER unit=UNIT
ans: value=13 unit=A
